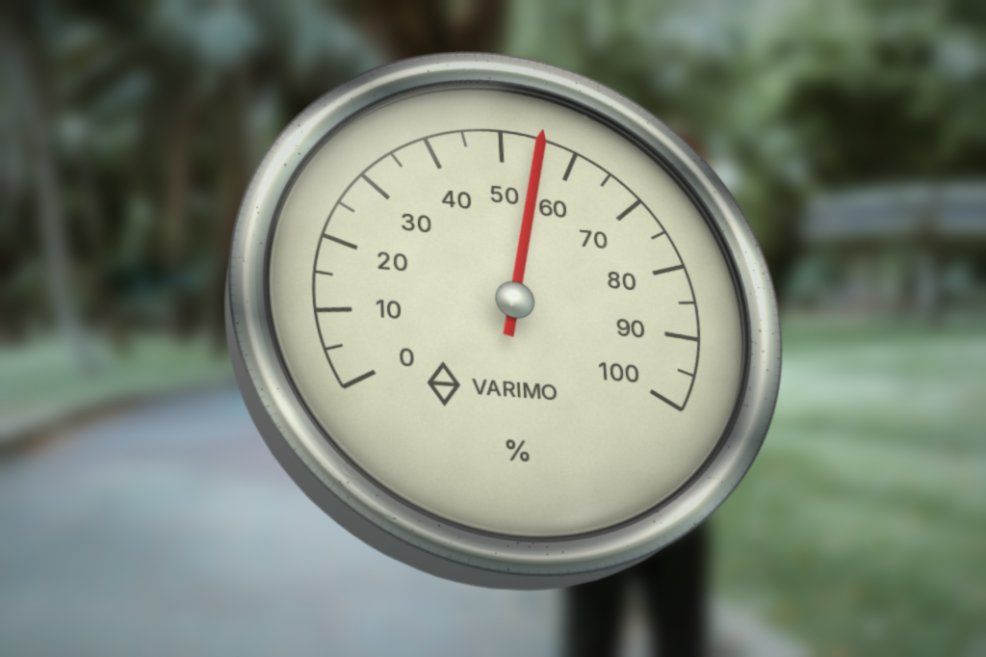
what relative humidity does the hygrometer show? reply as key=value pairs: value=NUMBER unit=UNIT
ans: value=55 unit=%
